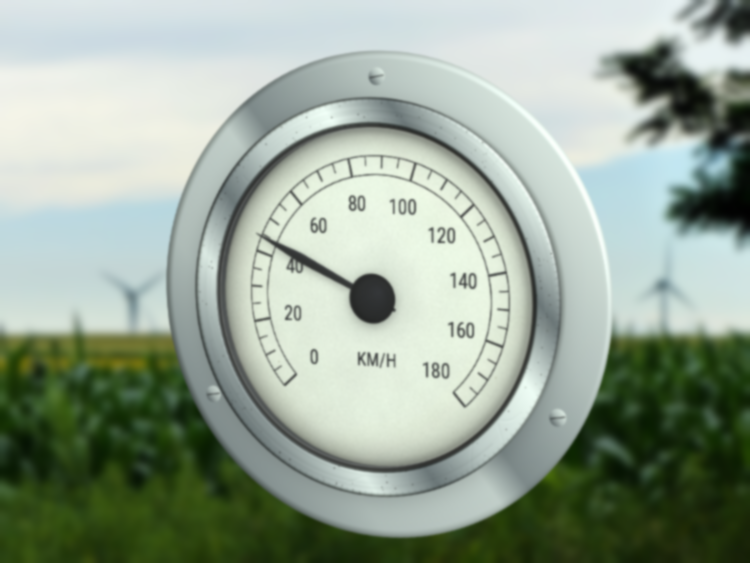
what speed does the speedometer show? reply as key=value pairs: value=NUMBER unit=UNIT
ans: value=45 unit=km/h
